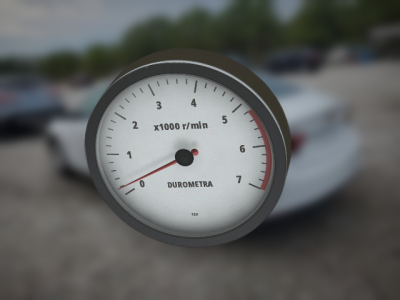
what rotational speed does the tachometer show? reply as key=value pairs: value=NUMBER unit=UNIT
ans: value=200 unit=rpm
